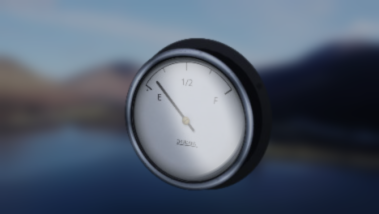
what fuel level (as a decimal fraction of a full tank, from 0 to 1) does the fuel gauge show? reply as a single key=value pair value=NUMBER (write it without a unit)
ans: value=0.125
